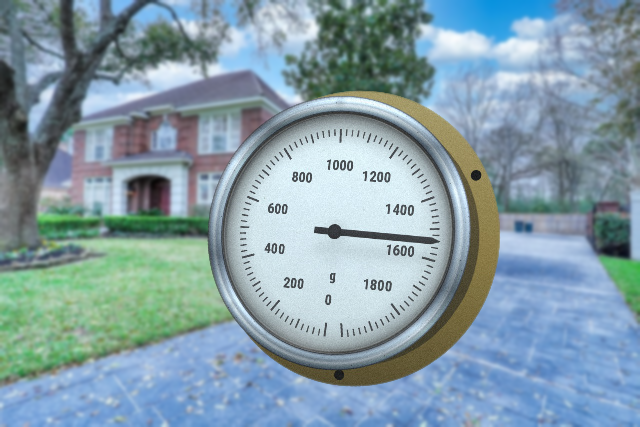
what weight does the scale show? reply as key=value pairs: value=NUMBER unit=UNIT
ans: value=1540 unit=g
